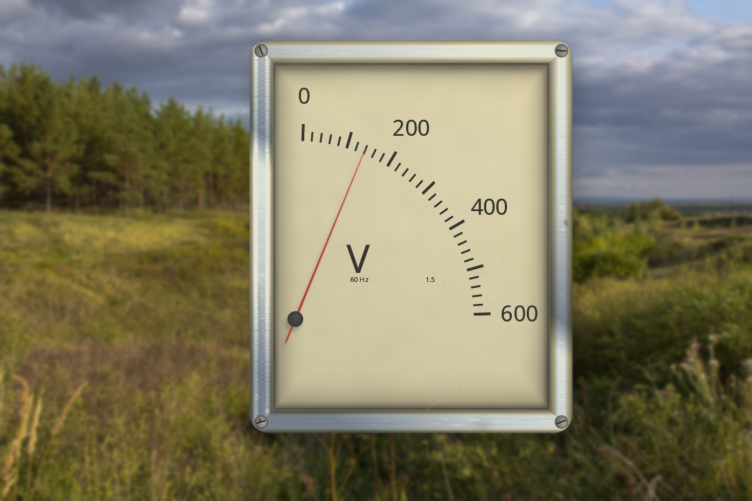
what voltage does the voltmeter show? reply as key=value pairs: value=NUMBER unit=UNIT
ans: value=140 unit=V
